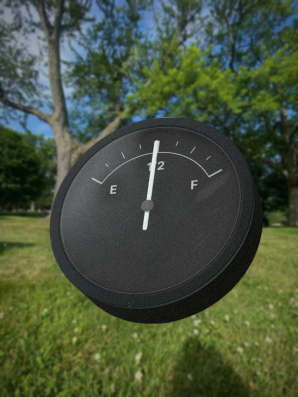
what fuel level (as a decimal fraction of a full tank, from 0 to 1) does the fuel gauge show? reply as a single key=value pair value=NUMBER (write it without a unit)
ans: value=0.5
